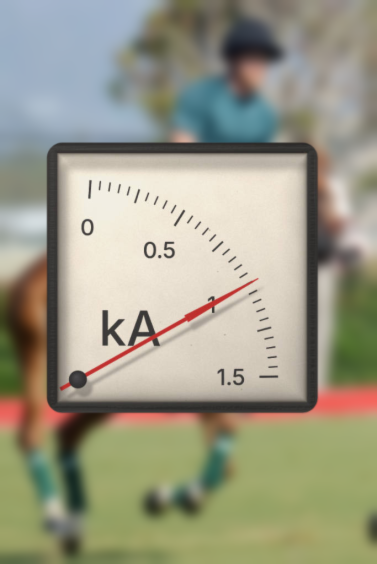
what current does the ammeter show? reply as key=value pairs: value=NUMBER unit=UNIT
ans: value=1 unit=kA
